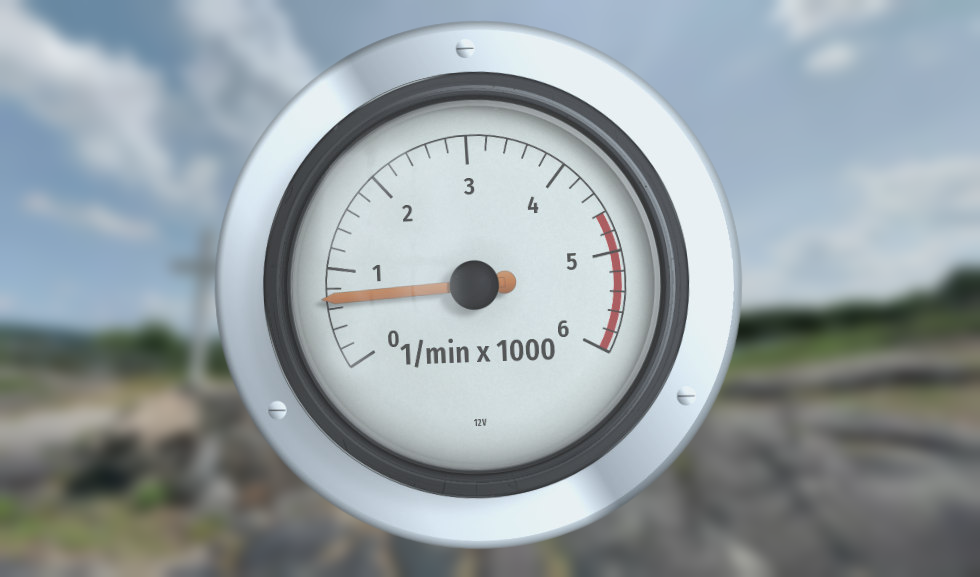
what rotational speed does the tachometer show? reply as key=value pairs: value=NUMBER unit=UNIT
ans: value=700 unit=rpm
